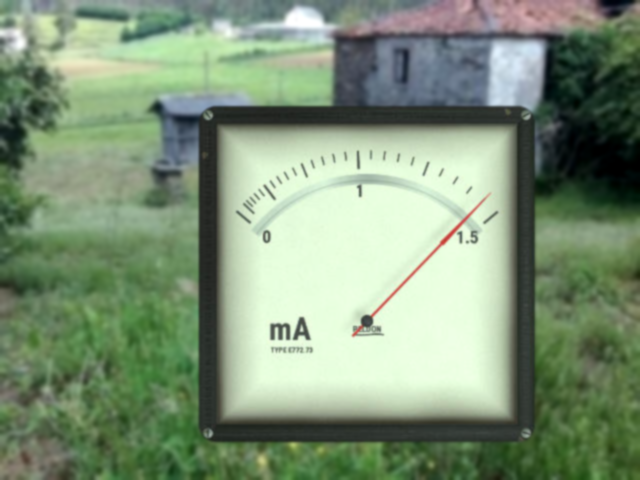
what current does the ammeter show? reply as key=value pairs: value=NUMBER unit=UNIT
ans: value=1.45 unit=mA
